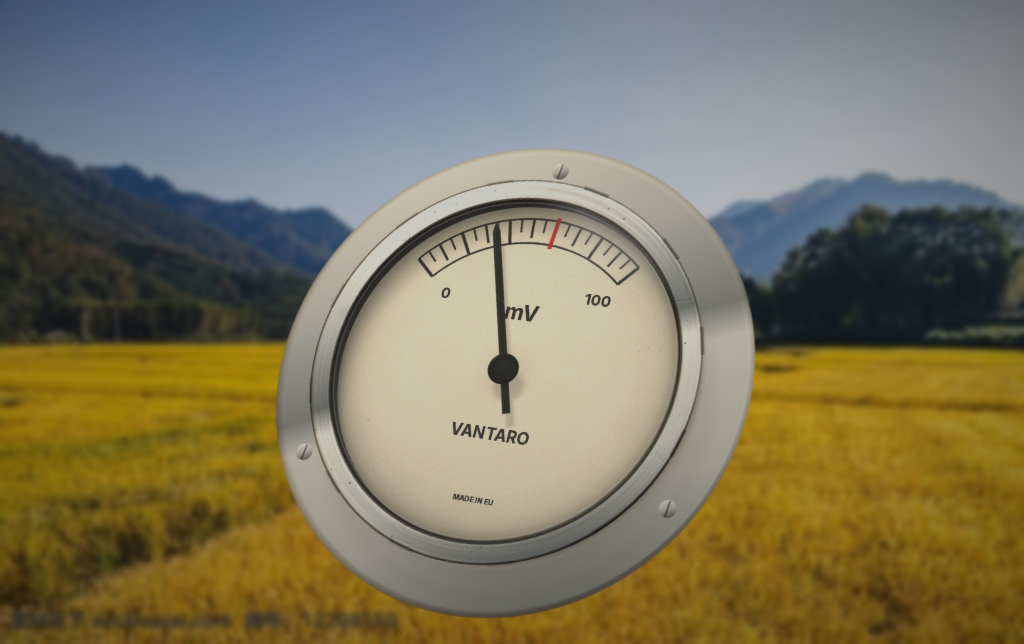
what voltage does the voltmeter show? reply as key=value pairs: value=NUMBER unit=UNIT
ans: value=35 unit=mV
